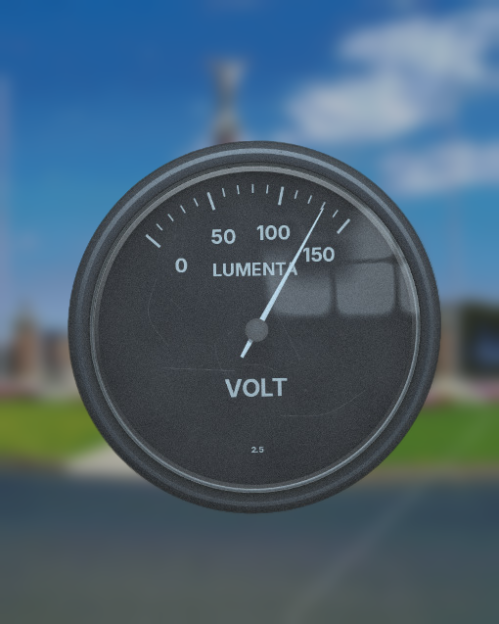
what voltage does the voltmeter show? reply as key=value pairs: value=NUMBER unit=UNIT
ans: value=130 unit=V
